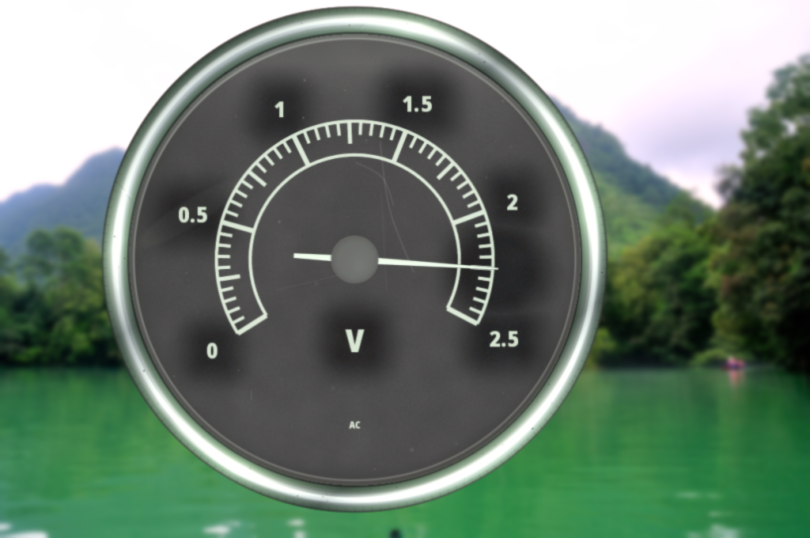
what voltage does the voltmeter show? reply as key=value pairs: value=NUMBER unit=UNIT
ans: value=2.25 unit=V
